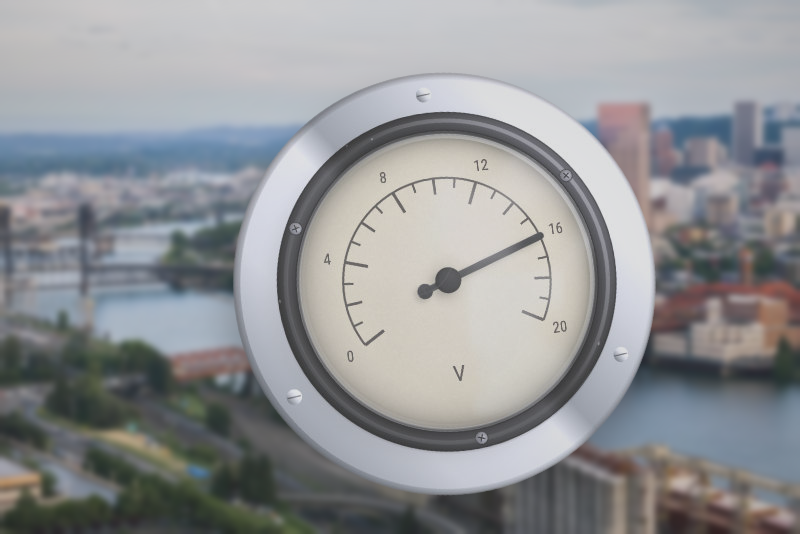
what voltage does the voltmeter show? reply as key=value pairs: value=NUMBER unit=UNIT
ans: value=16 unit=V
